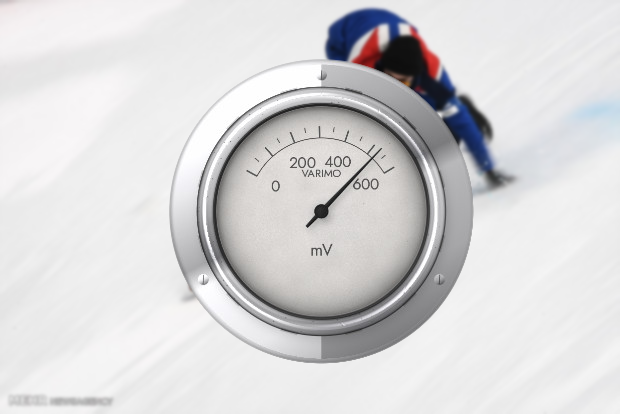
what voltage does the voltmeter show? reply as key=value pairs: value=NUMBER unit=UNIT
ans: value=525 unit=mV
